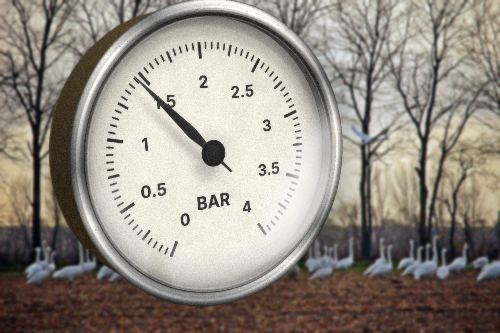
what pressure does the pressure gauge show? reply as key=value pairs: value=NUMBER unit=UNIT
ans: value=1.45 unit=bar
